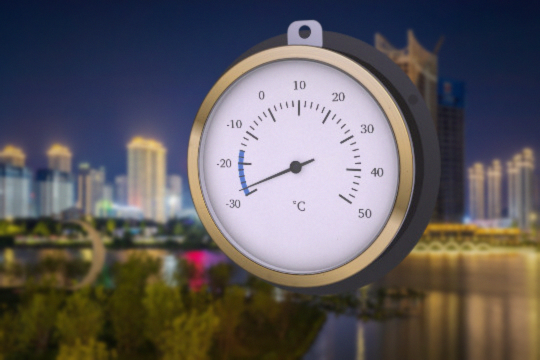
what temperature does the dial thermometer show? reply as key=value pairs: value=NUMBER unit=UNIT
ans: value=-28 unit=°C
